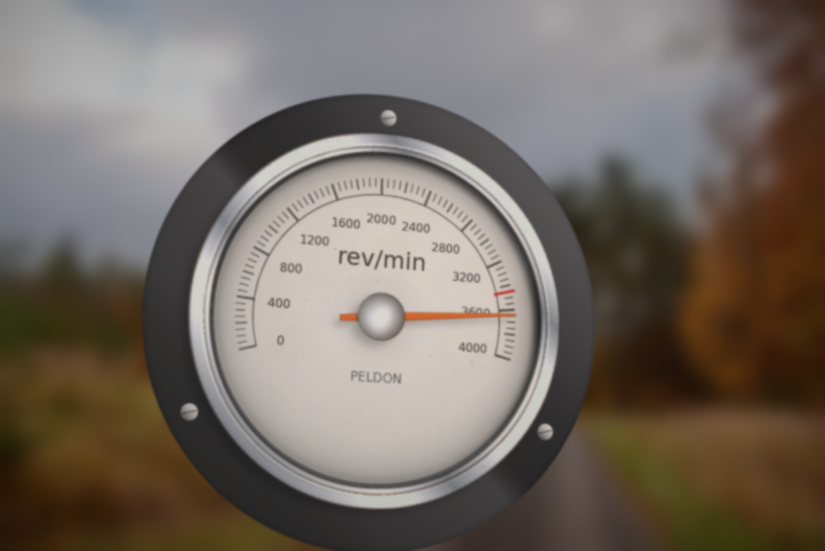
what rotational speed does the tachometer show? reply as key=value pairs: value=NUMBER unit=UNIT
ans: value=3650 unit=rpm
